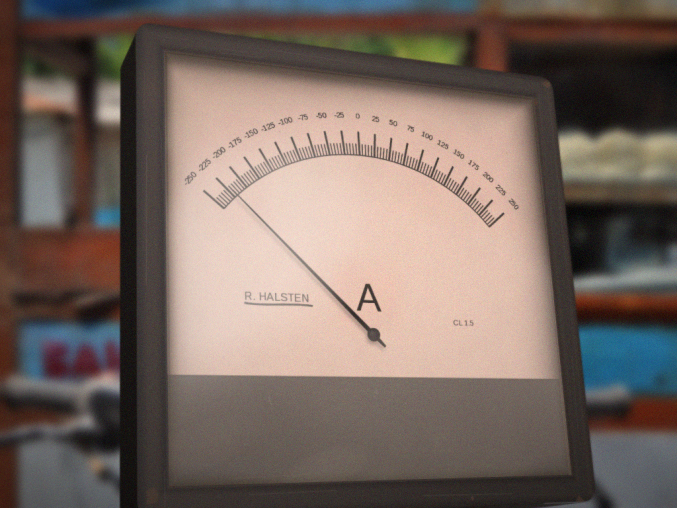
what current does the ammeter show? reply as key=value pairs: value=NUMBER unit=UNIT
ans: value=-225 unit=A
